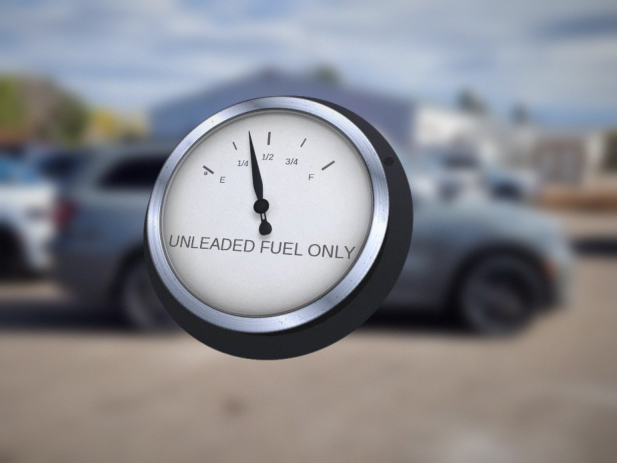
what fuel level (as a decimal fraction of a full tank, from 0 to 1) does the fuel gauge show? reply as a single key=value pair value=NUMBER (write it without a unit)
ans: value=0.375
